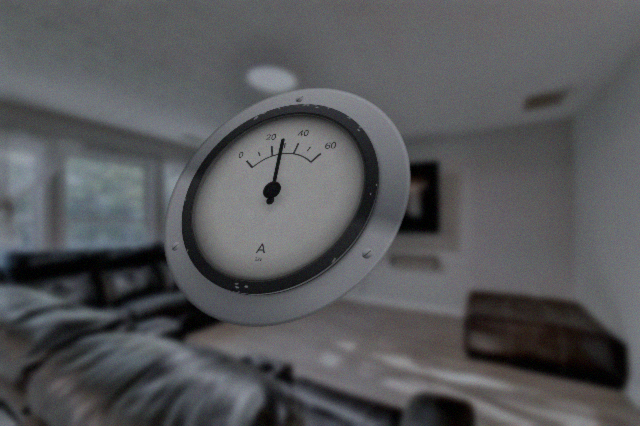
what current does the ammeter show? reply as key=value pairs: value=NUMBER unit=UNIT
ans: value=30 unit=A
